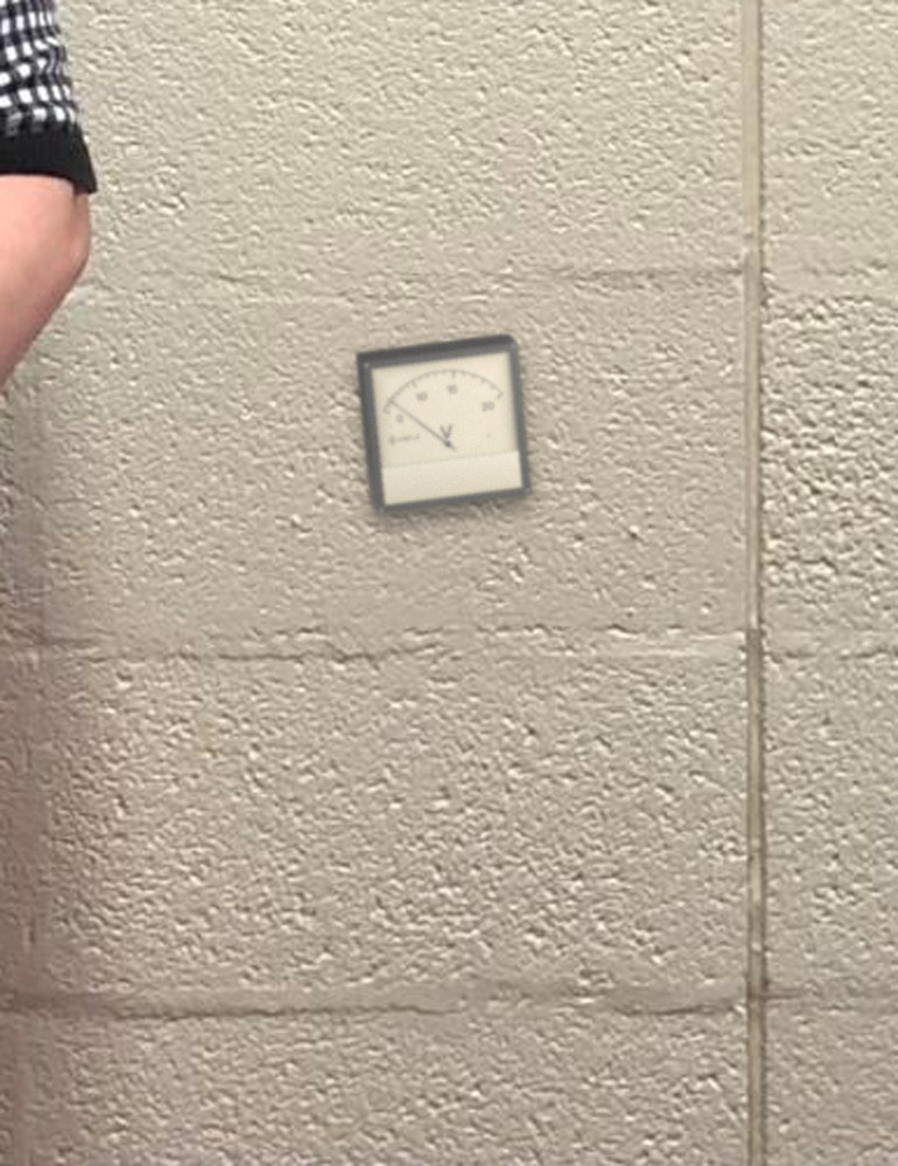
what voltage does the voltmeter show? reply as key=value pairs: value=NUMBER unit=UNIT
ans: value=5 unit=V
